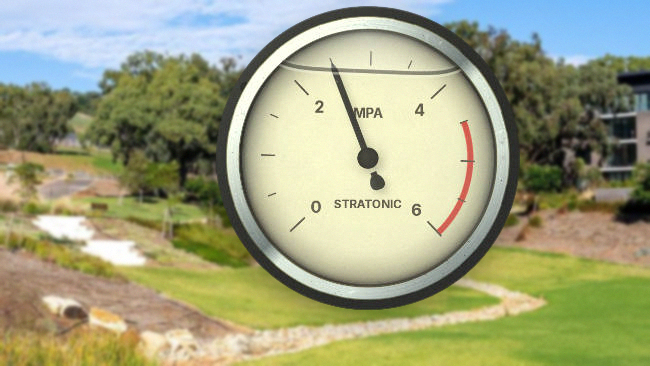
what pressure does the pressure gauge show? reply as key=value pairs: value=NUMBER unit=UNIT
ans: value=2.5 unit=MPa
